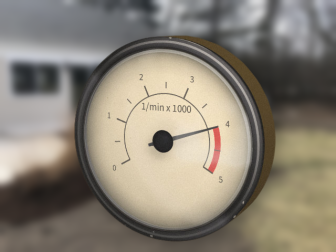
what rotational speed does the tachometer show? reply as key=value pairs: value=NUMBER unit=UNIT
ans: value=4000 unit=rpm
